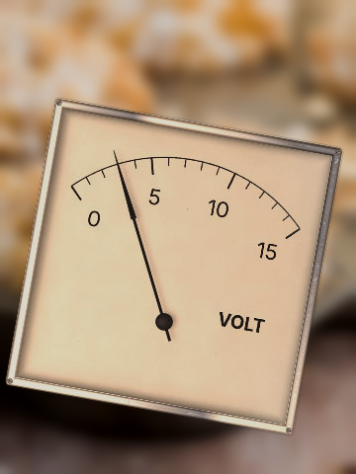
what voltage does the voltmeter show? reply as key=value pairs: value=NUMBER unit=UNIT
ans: value=3 unit=V
